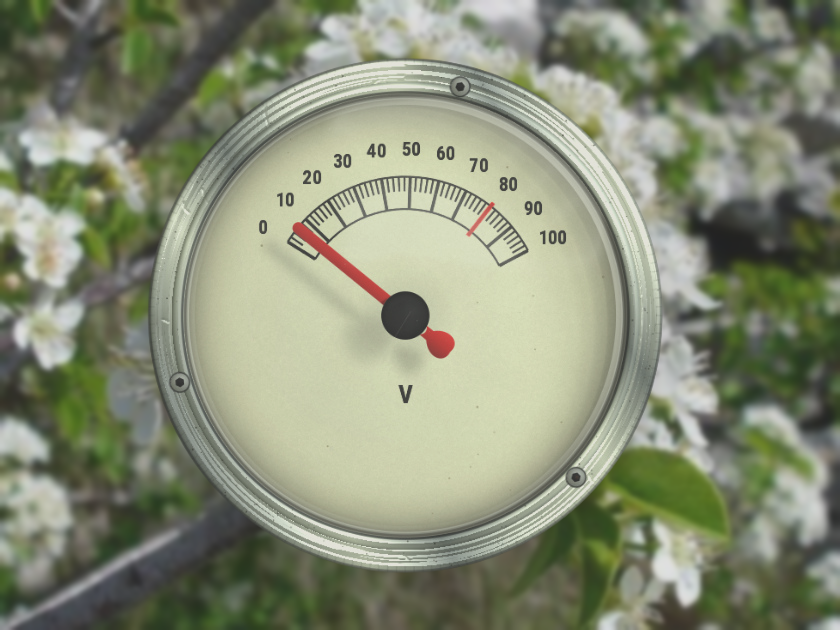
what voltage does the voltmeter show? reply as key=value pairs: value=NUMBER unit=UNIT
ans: value=6 unit=V
